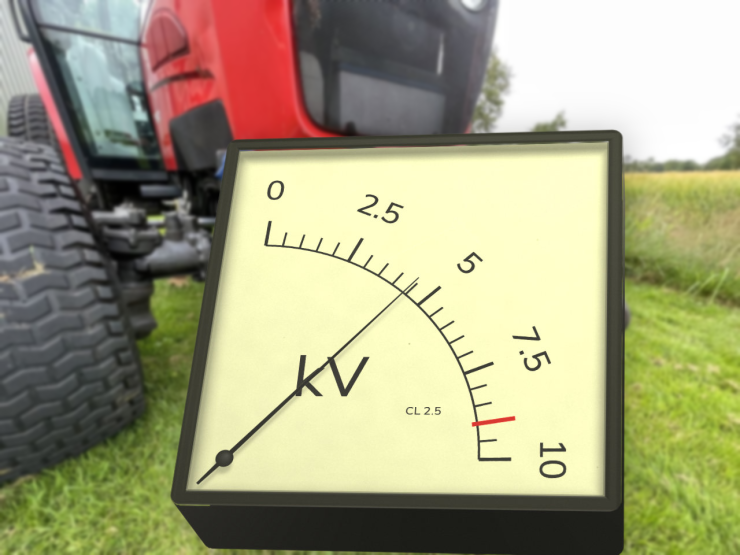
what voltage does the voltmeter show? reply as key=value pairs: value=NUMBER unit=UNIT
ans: value=4.5 unit=kV
